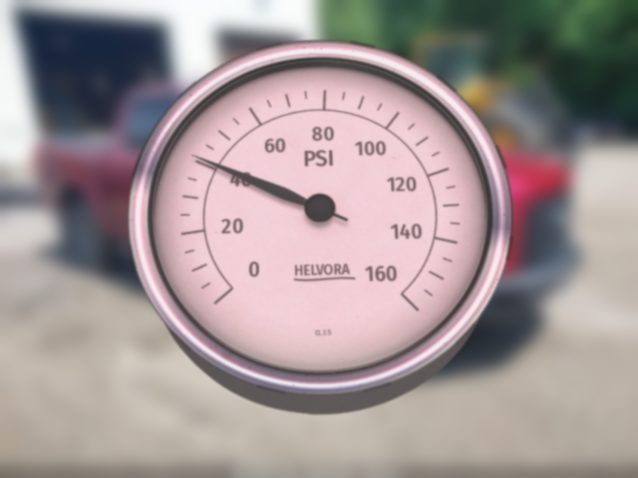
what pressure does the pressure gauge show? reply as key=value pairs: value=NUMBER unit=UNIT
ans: value=40 unit=psi
